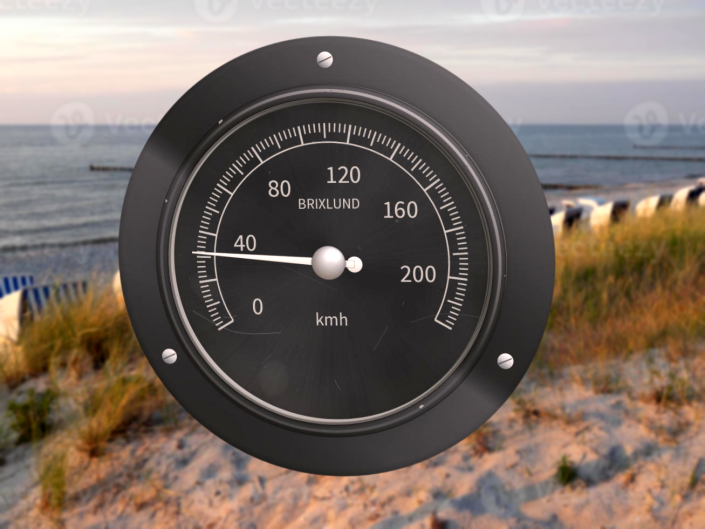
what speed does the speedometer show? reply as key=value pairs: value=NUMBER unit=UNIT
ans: value=32 unit=km/h
